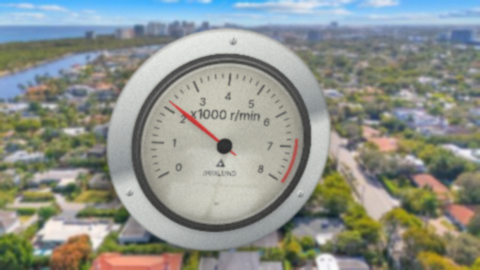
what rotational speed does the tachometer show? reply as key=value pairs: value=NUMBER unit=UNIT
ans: value=2200 unit=rpm
